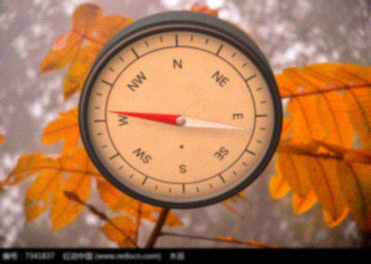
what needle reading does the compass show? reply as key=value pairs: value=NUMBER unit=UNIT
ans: value=280 unit=°
